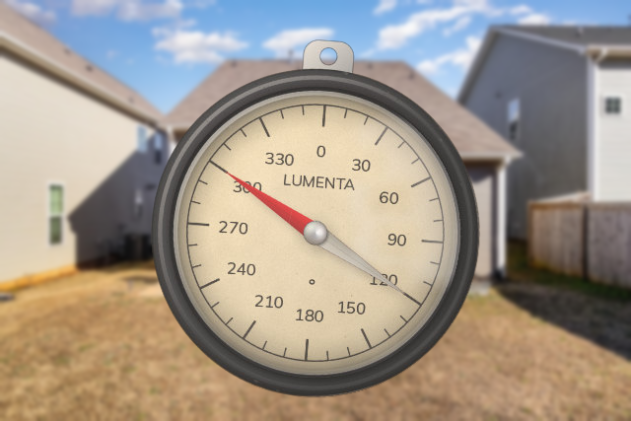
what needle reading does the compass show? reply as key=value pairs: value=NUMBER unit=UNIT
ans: value=300 unit=°
